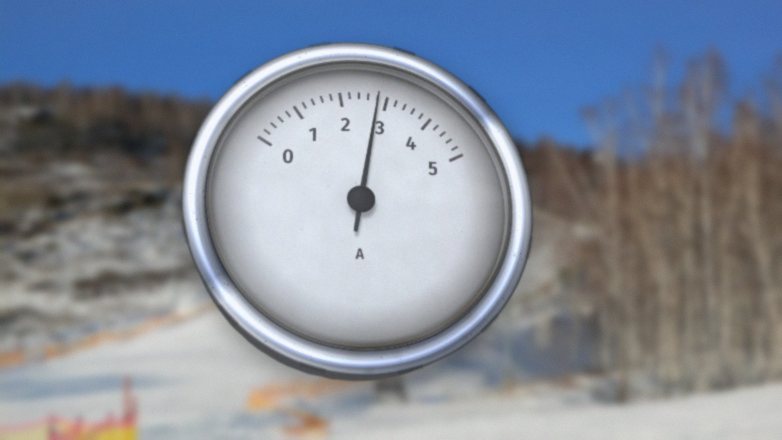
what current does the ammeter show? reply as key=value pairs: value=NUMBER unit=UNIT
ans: value=2.8 unit=A
